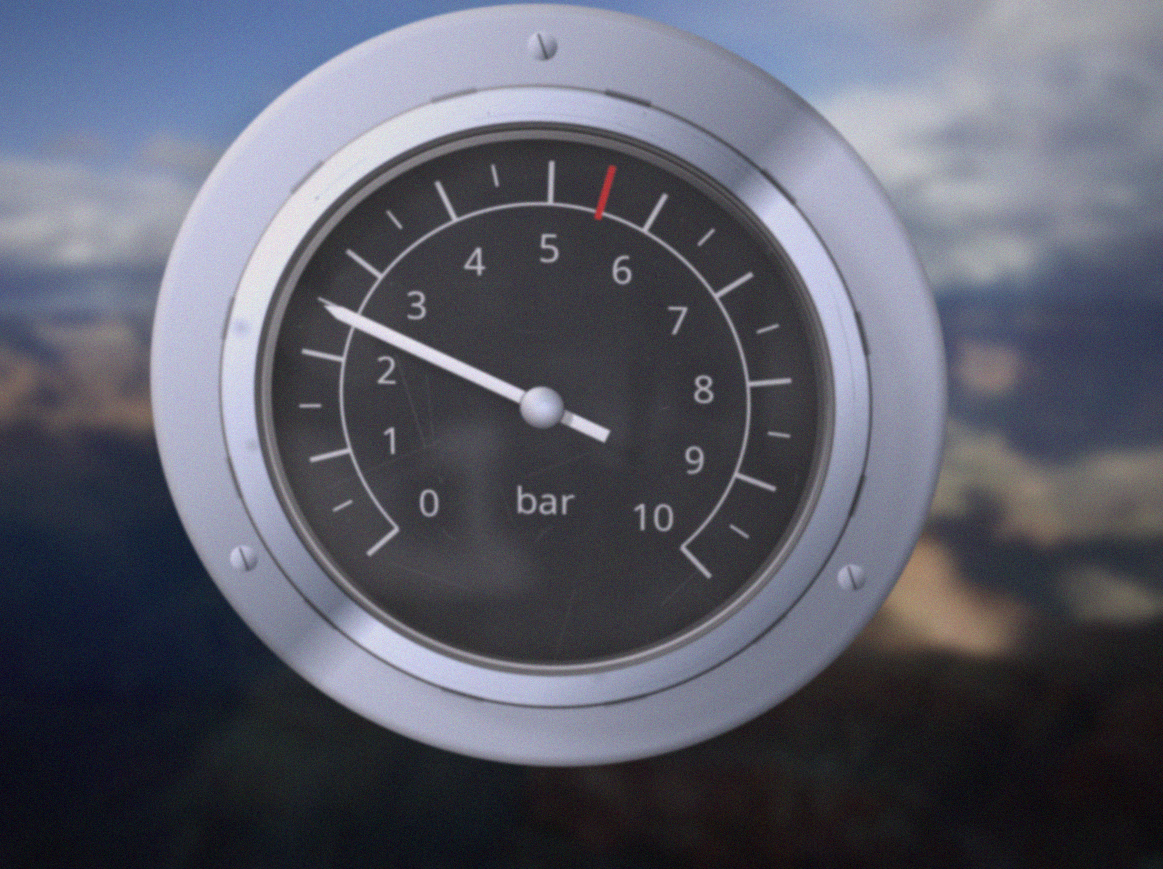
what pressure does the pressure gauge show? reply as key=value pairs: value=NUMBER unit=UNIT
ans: value=2.5 unit=bar
